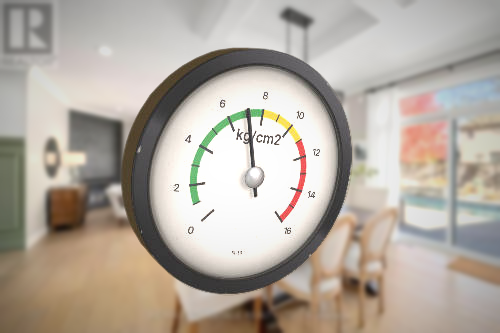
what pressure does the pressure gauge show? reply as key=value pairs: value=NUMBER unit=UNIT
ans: value=7 unit=kg/cm²
